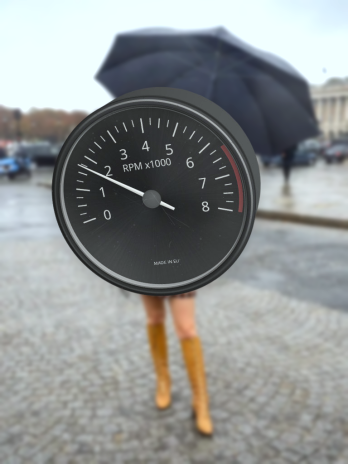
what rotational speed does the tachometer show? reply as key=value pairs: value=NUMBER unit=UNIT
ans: value=1750 unit=rpm
